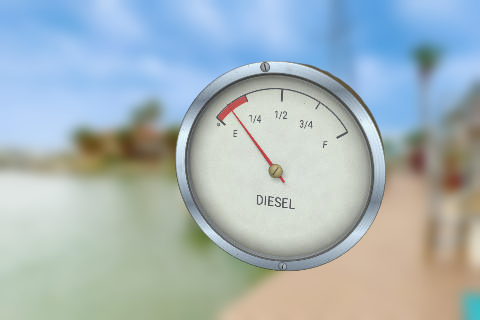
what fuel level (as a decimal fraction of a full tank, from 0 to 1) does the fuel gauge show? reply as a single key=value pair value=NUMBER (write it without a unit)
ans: value=0.125
